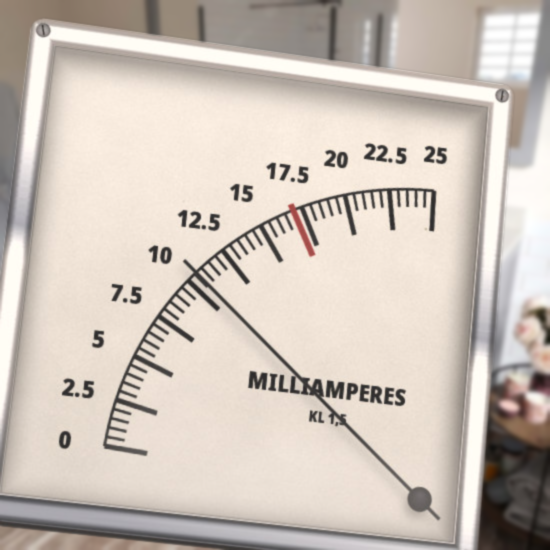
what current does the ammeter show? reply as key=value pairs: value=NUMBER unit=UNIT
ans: value=10.5 unit=mA
